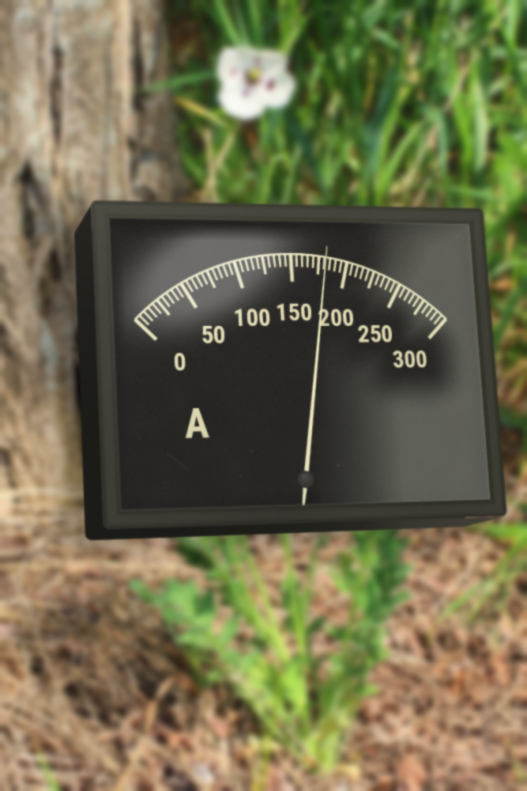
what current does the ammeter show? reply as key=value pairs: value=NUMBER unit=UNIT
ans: value=180 unit=A
